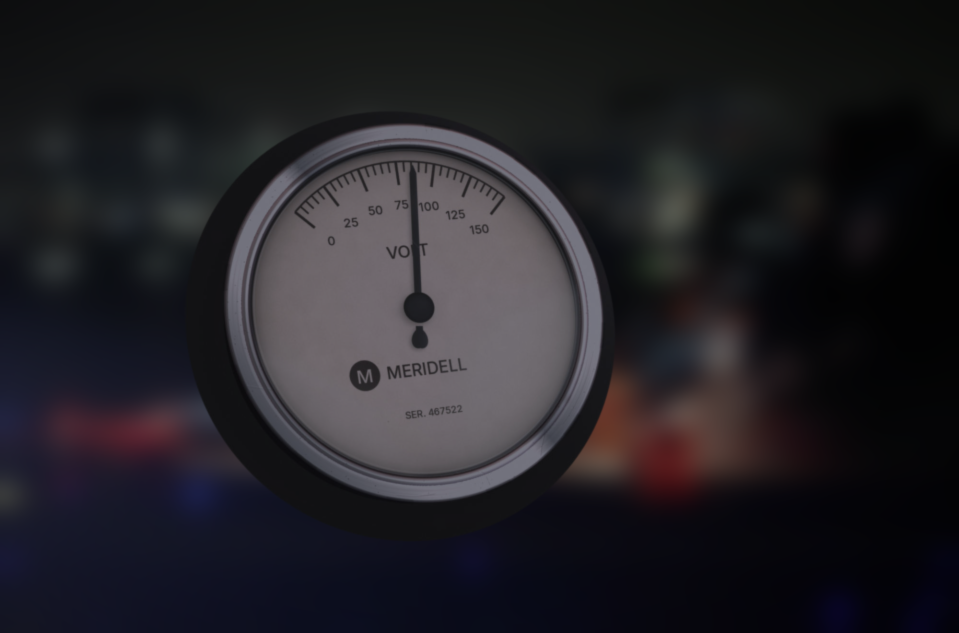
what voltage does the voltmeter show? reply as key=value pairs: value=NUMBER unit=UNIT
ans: value=85 unit=V
